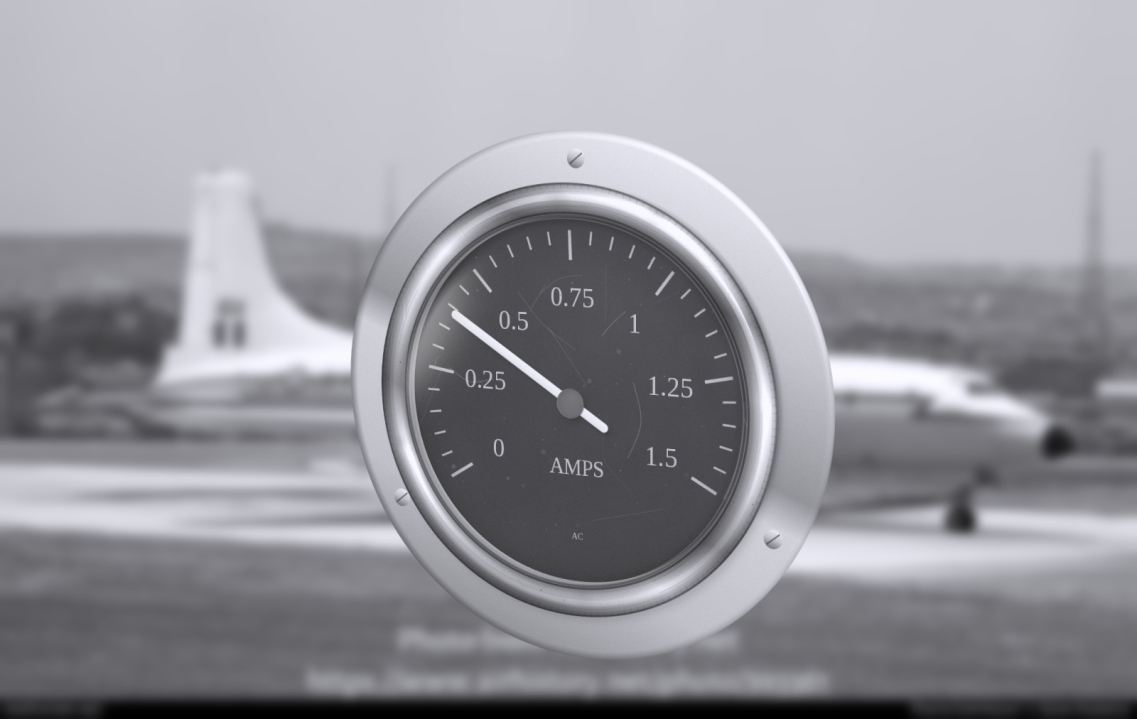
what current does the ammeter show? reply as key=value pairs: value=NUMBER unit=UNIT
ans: value=0.4 unit=A
